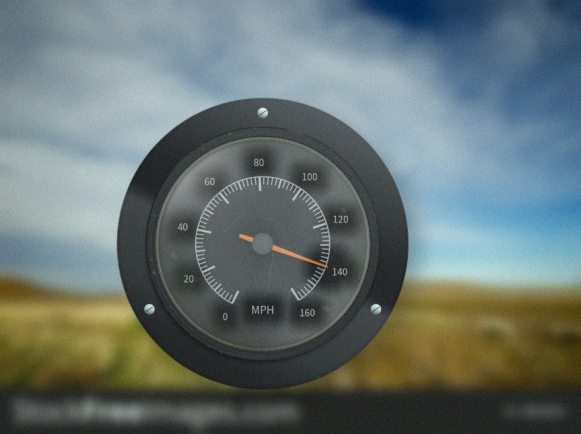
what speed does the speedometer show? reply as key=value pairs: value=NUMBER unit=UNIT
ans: value=140 unit=mph
